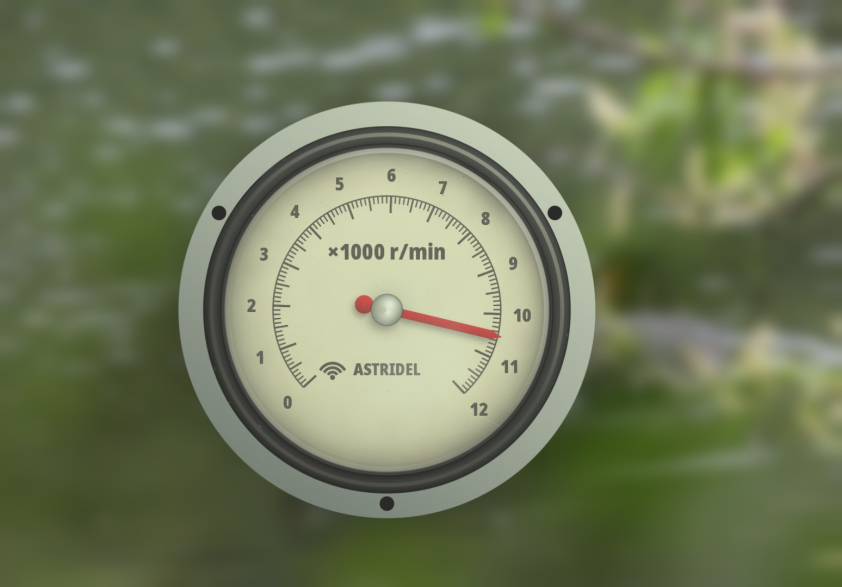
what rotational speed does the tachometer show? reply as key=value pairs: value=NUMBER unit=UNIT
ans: value=10500 unit=rpm
